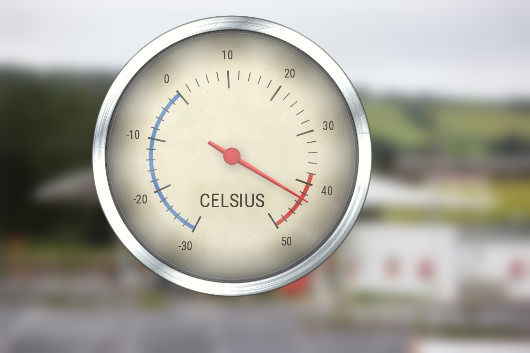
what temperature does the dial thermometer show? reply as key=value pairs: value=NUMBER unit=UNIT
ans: value=43 unit=°C
